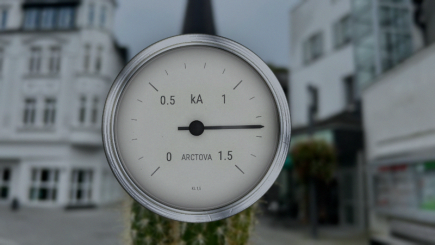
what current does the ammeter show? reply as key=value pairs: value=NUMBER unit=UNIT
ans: value=1.25 unit=kA
